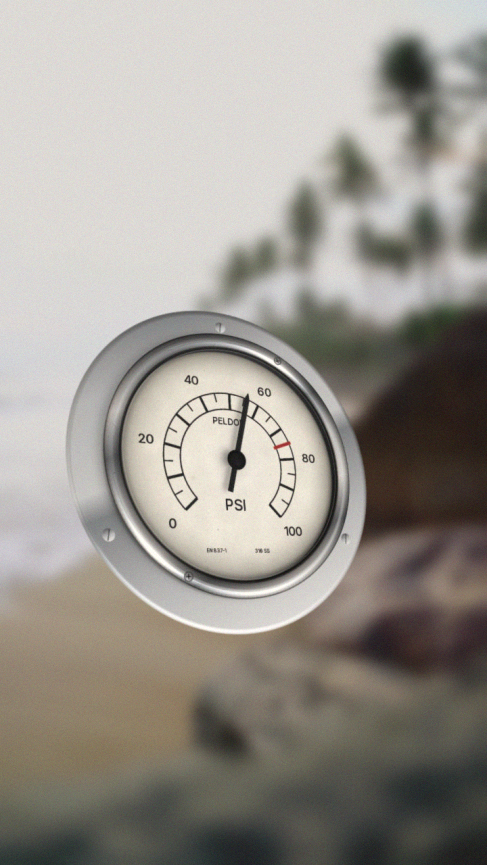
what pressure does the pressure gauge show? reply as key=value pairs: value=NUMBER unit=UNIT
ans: value=55 unit=psi
